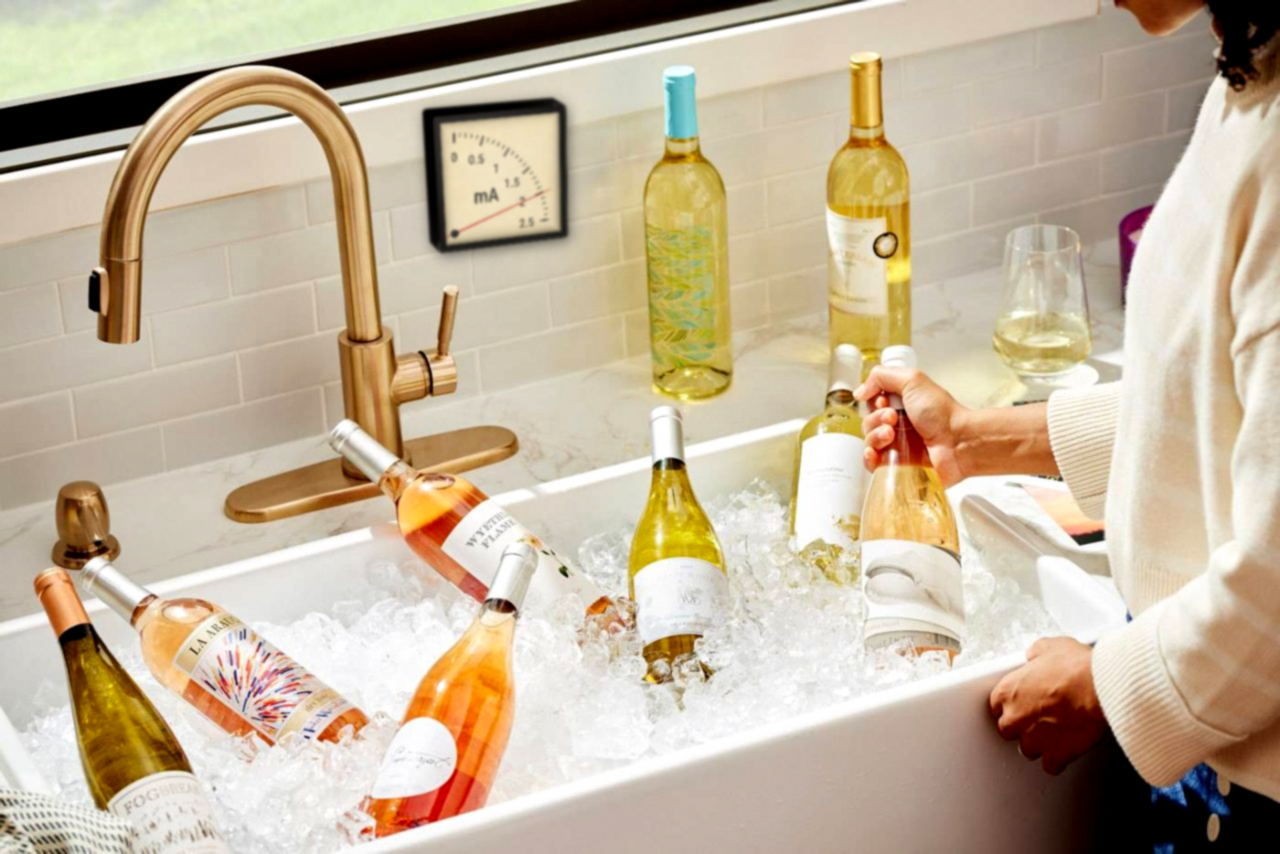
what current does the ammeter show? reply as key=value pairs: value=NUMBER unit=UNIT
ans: value=2 unit=mA
